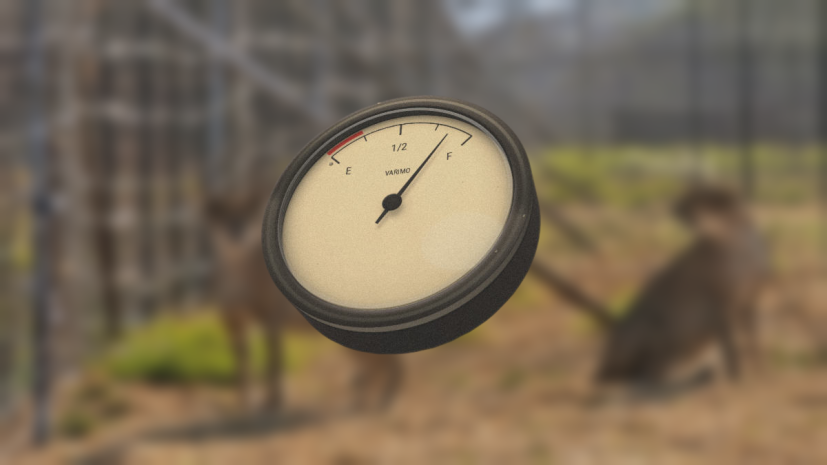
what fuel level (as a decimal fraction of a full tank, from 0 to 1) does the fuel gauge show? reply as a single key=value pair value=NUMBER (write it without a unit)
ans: value=0.875
